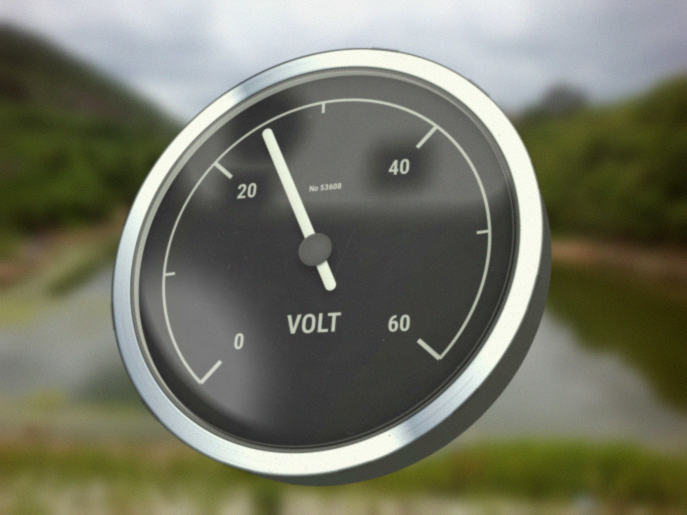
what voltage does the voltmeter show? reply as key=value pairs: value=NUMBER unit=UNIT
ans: value=25 unit=V
